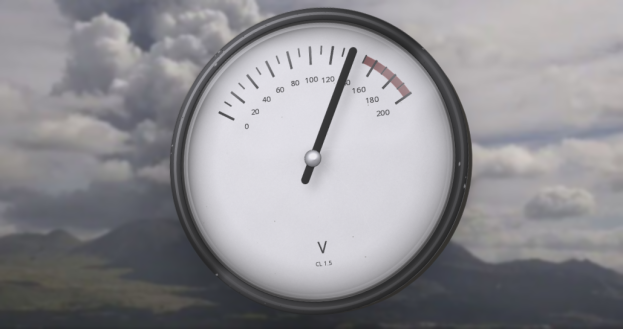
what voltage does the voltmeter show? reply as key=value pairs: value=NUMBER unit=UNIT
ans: value=140 unit=V
